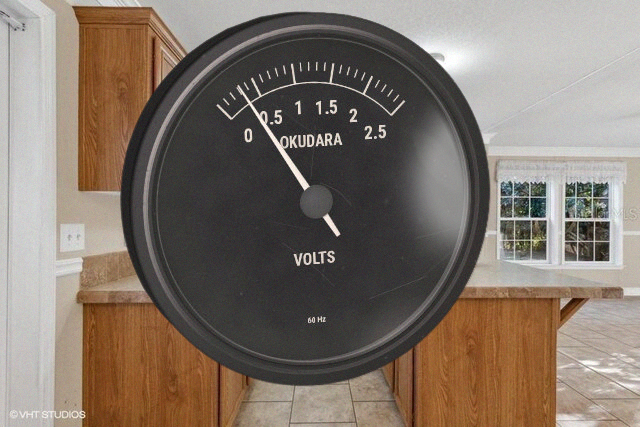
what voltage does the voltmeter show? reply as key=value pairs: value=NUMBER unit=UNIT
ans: value=0.3 unit=V
